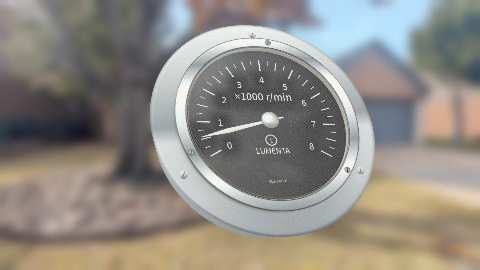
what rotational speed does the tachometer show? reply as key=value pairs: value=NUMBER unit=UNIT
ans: value=500 unit=rpm
